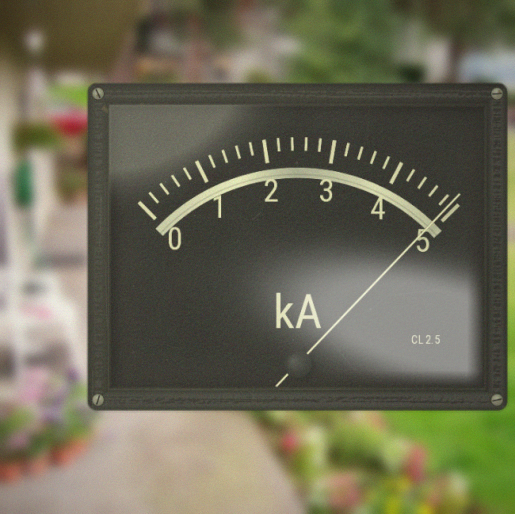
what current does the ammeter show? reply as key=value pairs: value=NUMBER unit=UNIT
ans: value=4.9 unit=kA
